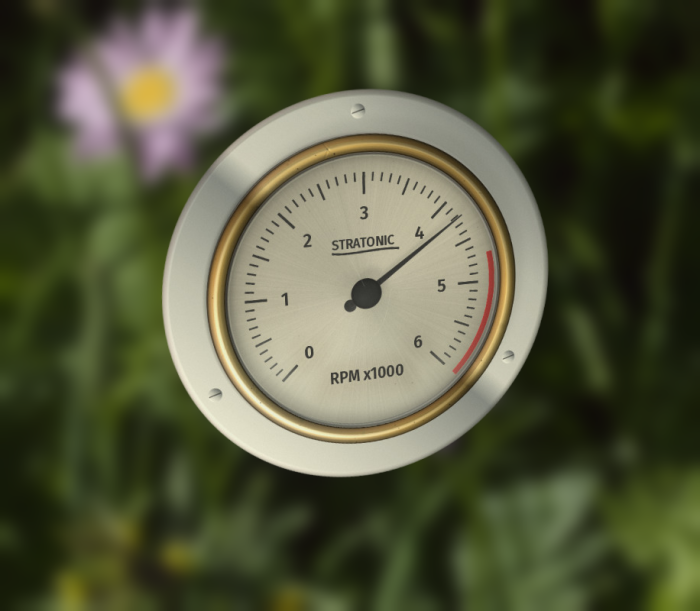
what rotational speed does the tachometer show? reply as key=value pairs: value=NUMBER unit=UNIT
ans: value=4200 unit=rpm
